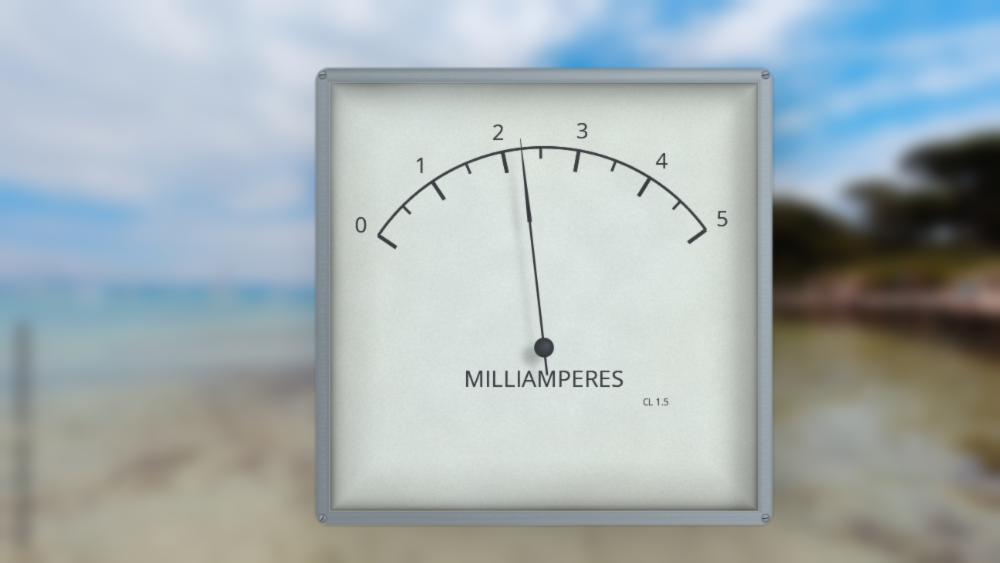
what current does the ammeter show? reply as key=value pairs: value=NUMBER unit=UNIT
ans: value=2.25 unit=mA
